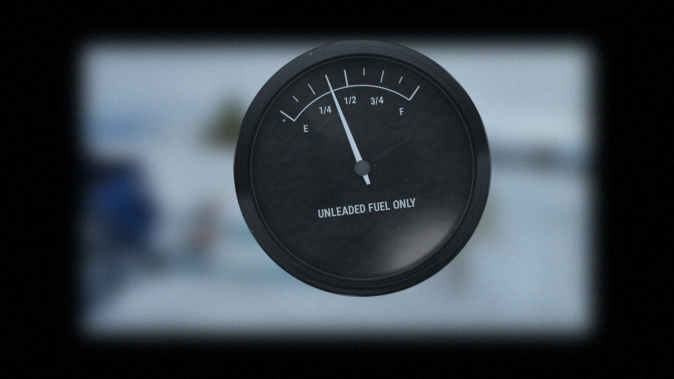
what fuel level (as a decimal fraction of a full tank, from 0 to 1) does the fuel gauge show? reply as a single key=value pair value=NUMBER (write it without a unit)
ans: value=0.375
